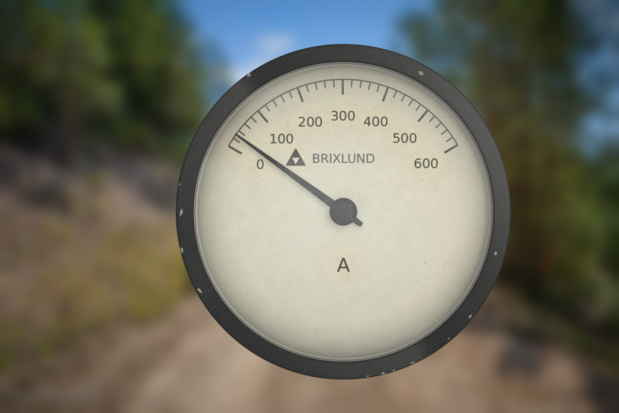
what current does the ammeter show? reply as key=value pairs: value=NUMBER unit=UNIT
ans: value=30 unit=A
